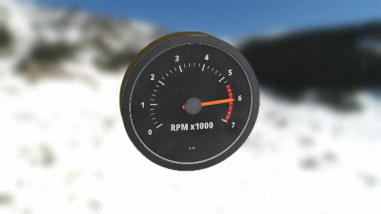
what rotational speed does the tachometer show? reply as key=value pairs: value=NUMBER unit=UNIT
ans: value=6000 unit=rpm
